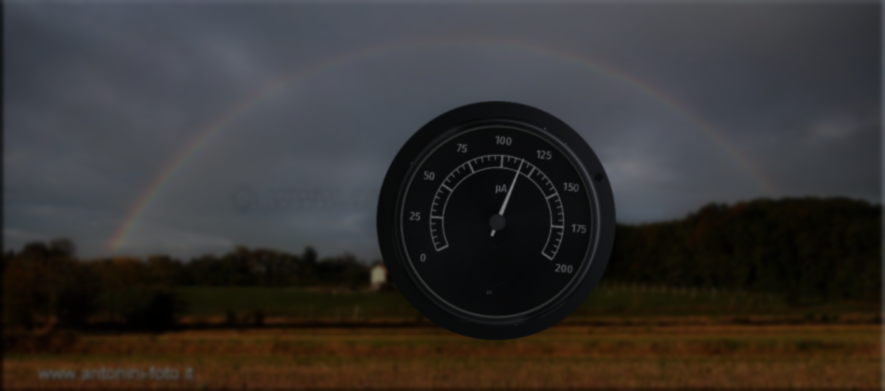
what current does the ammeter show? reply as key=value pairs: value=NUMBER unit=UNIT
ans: value=115 unit=µA
